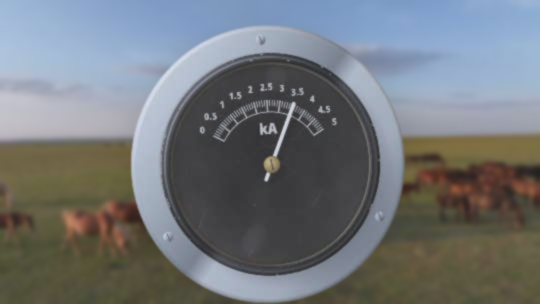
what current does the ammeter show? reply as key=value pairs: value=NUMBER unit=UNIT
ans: value=3.5 unit=kA
